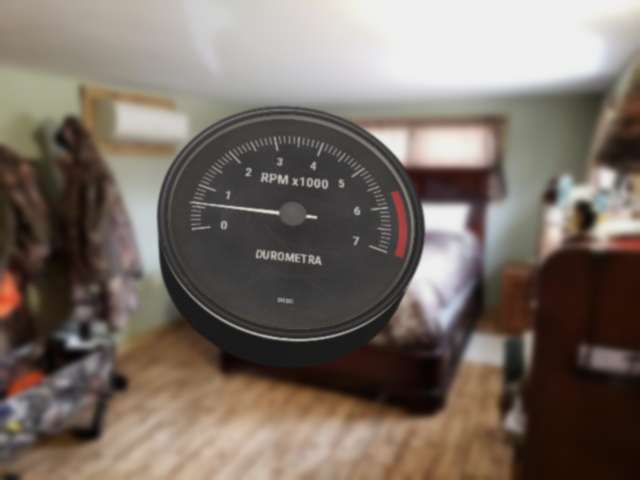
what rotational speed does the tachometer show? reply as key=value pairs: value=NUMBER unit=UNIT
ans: value=500 unit=rpm
